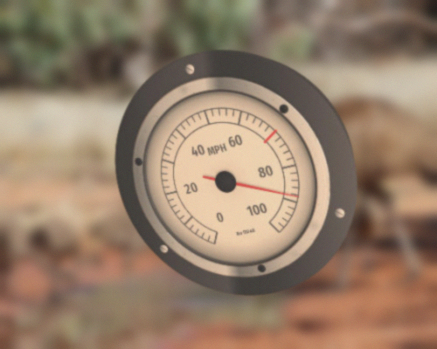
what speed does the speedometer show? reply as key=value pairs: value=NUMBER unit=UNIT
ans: value=88 unit=mph
